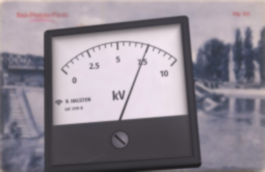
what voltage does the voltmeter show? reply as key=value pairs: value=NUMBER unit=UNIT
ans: value=7.5 unit=kV
